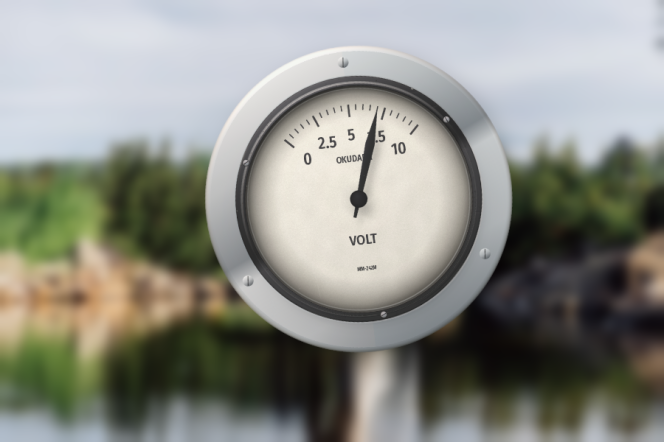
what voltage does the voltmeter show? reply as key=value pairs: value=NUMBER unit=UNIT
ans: value=7 unit=V
